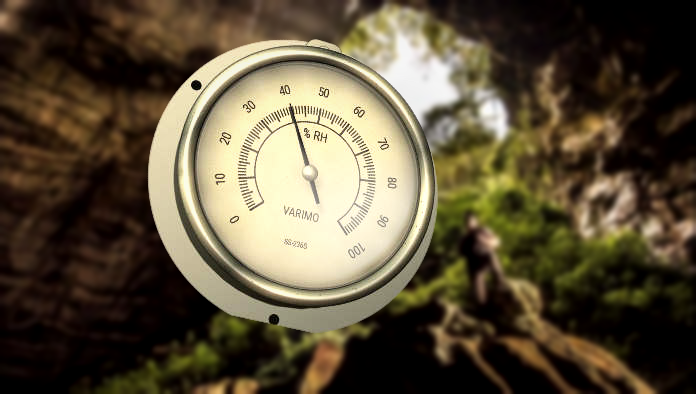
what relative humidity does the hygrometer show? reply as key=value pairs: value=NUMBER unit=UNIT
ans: value=40 unit=%
